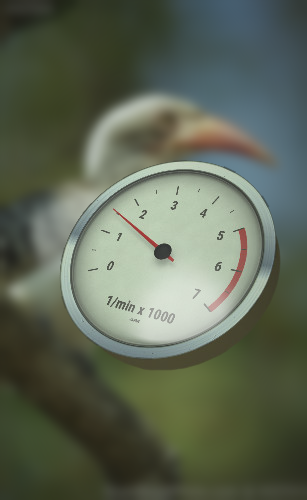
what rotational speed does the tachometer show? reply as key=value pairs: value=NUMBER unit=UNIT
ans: value=1500 unit=rpm
